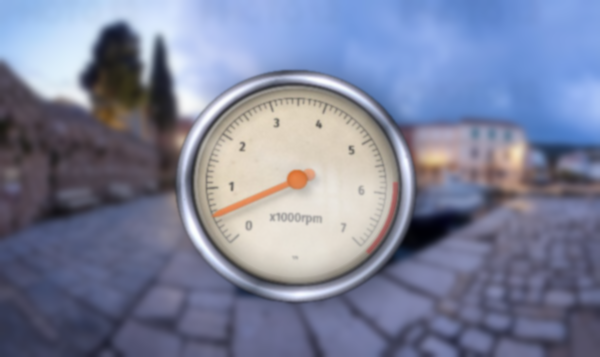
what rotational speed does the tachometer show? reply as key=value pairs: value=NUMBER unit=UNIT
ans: value=500 unit=rpm
